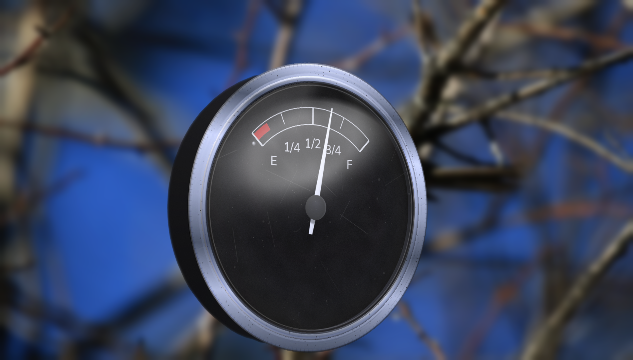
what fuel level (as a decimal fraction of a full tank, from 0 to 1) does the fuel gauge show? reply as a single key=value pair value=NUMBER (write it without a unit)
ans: value=0.625
